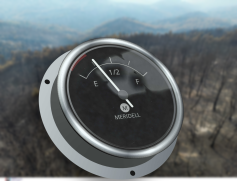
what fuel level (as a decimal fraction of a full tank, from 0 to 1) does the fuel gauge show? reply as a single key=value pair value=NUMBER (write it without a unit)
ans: value=0.25
